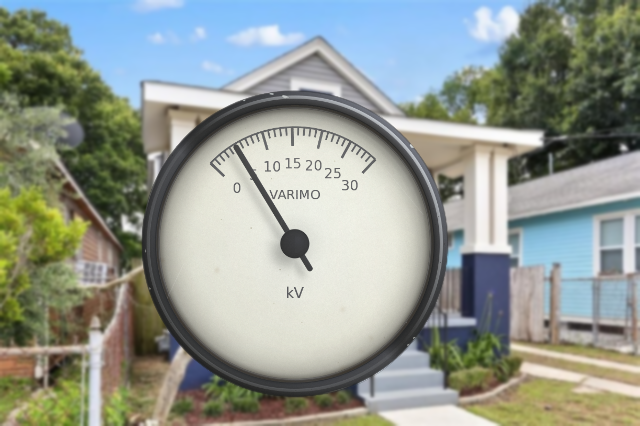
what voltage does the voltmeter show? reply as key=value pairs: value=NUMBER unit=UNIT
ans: value=5 unit=kV
